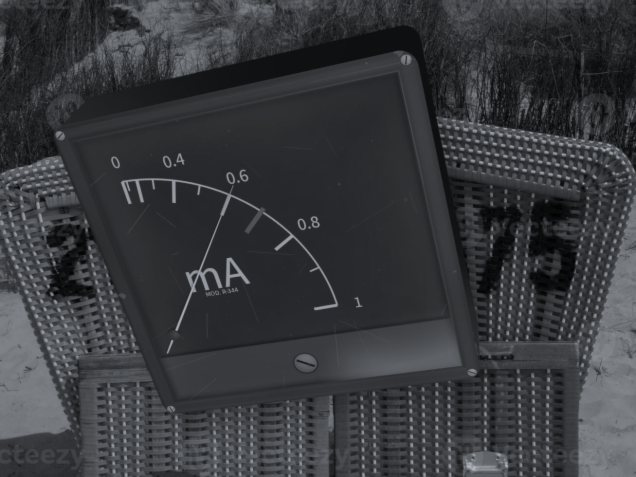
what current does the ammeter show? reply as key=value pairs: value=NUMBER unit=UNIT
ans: value=0.6 unit=mA
